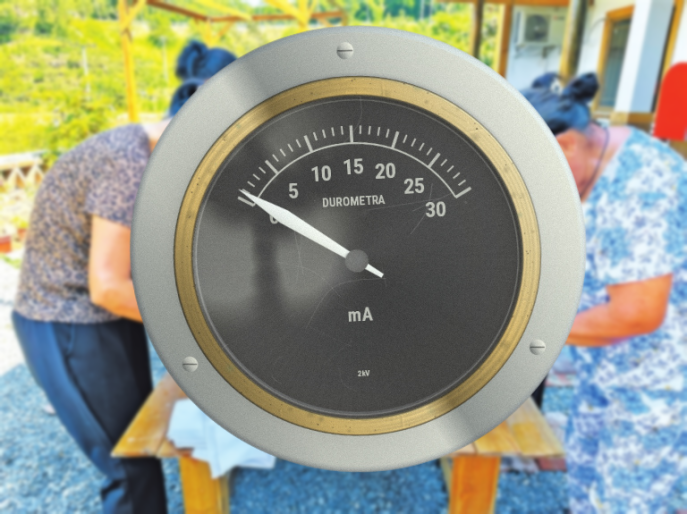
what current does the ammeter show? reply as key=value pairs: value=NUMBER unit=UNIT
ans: value=1 unit=mA
